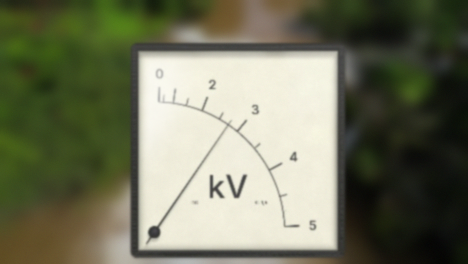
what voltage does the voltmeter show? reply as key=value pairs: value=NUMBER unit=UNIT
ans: value=2.75 unit=kV
